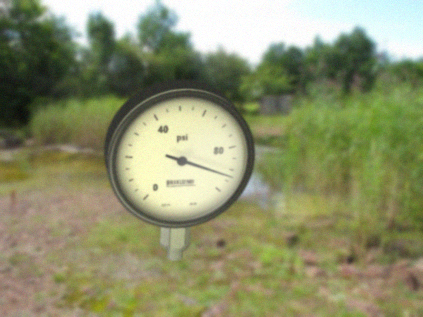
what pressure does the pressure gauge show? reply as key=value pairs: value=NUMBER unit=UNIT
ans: value=92.5 unit=psi
